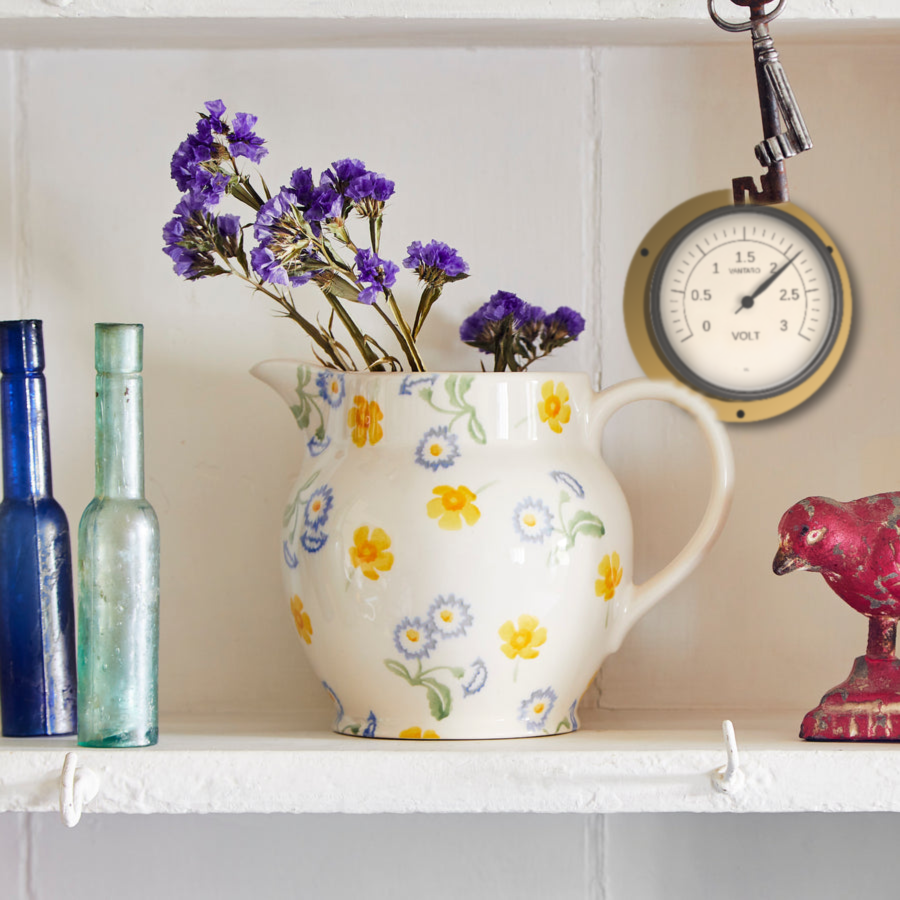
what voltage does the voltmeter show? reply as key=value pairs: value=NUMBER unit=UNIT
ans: value=2.1 unit=V
